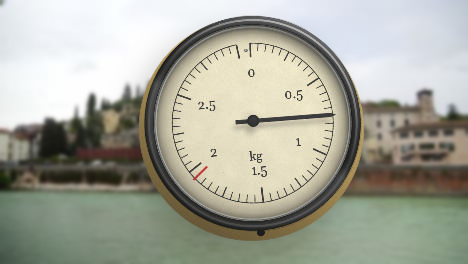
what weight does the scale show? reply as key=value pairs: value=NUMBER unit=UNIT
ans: value=0.75 unit=kg
